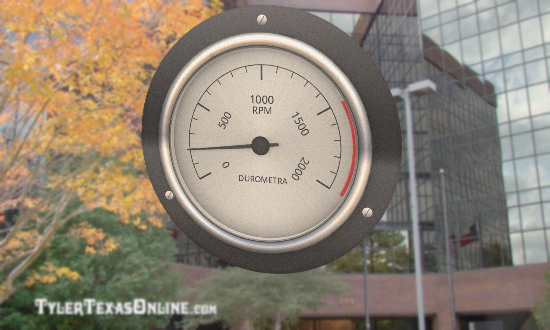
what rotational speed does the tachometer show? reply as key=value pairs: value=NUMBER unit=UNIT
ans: value=200 unit=rpm
